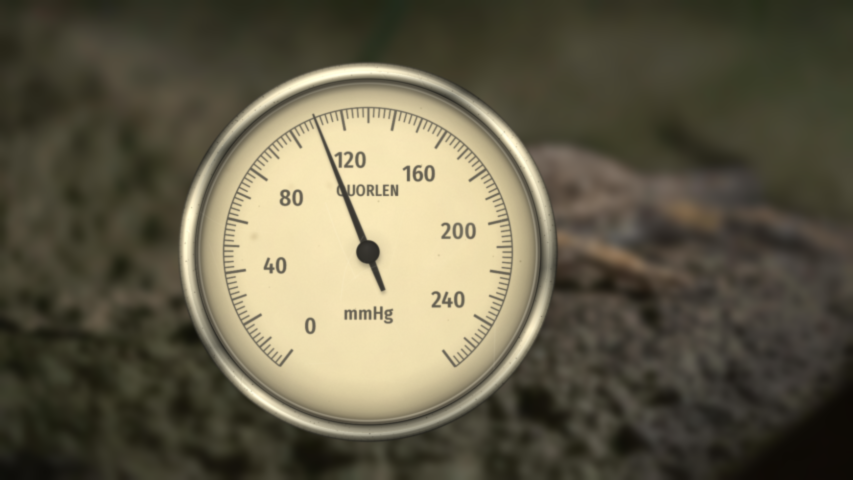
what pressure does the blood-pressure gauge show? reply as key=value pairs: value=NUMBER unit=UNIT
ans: value=110 unit=mmHg
